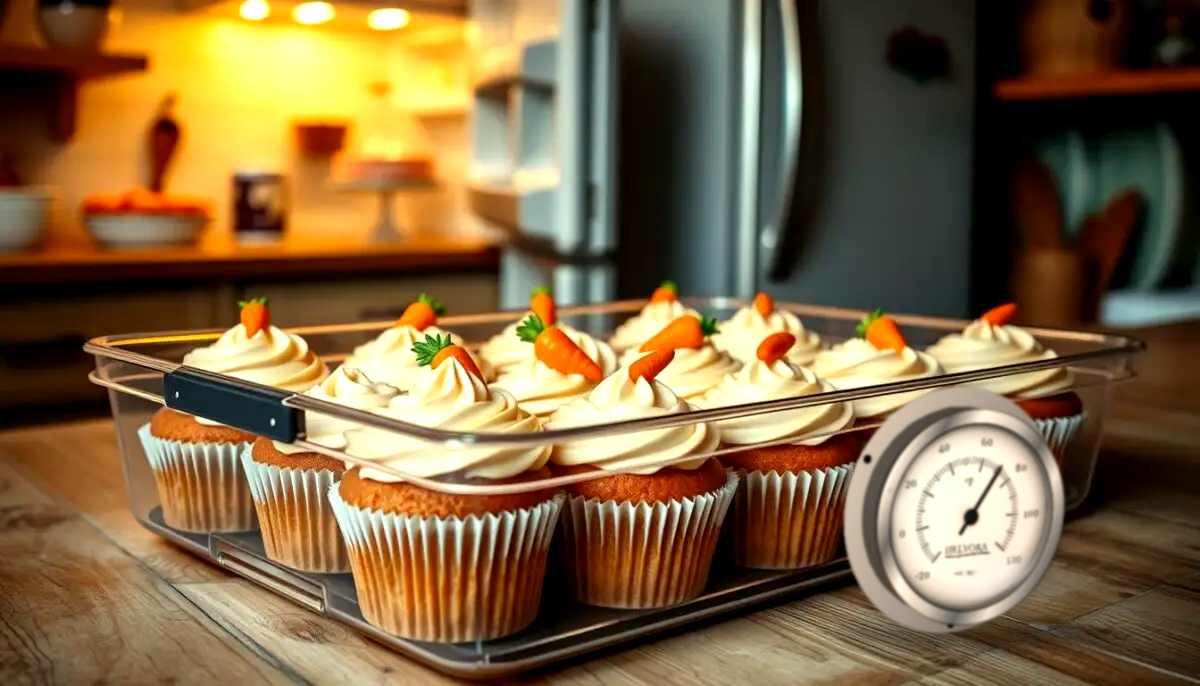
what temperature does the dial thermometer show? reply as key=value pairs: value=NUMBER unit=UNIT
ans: value=70 unit=°F
